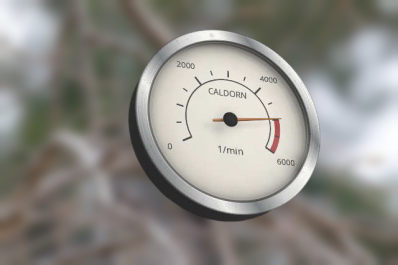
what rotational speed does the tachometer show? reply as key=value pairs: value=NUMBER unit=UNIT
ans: value=5000 unit=rpm
